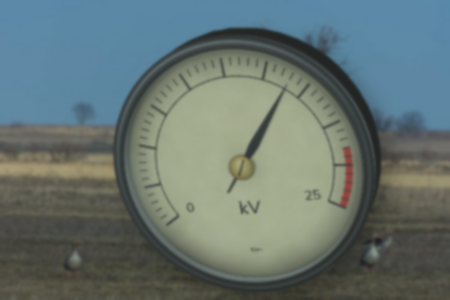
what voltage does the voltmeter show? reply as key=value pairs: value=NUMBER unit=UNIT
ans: value=16.5 unit=kV
